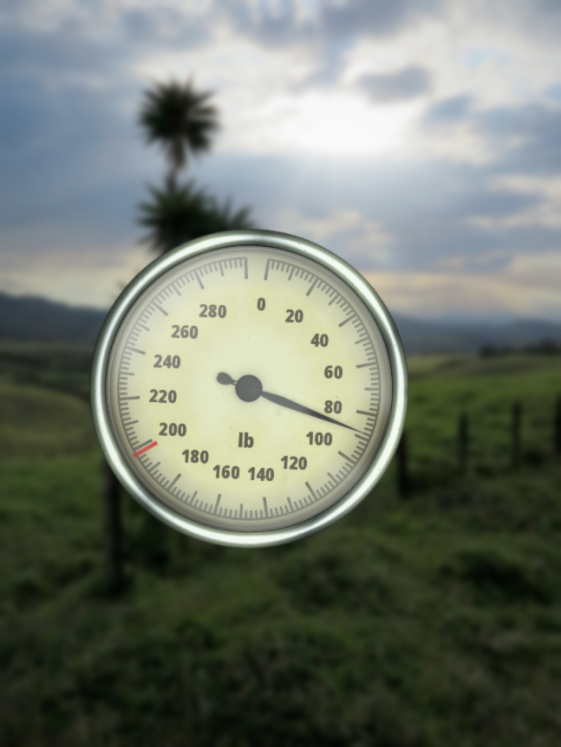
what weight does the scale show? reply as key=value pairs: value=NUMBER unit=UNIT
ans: value=88 unit=lb
